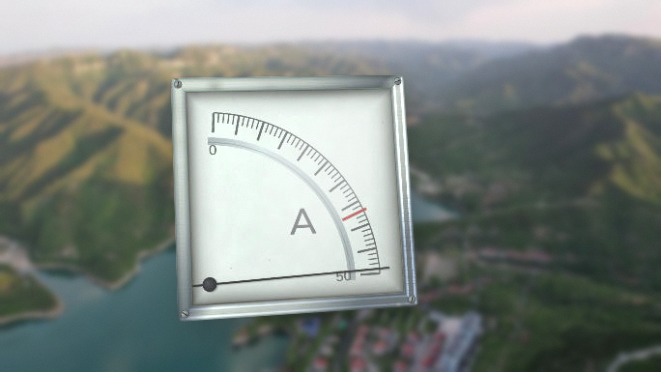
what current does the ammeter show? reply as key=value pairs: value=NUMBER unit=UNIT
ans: value=49 unit=A
